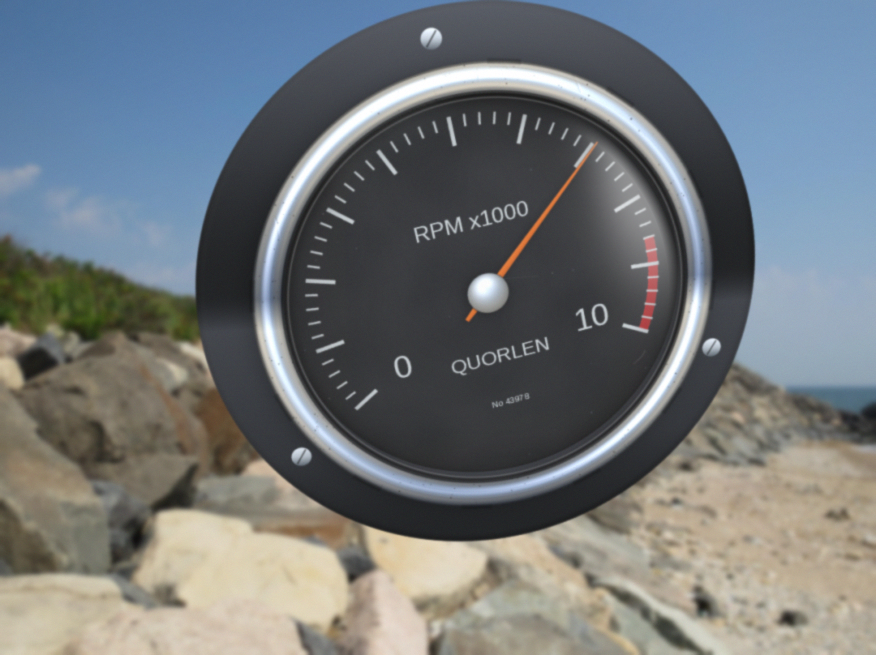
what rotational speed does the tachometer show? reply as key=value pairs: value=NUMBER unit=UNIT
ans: value=7000 unit=rpm
